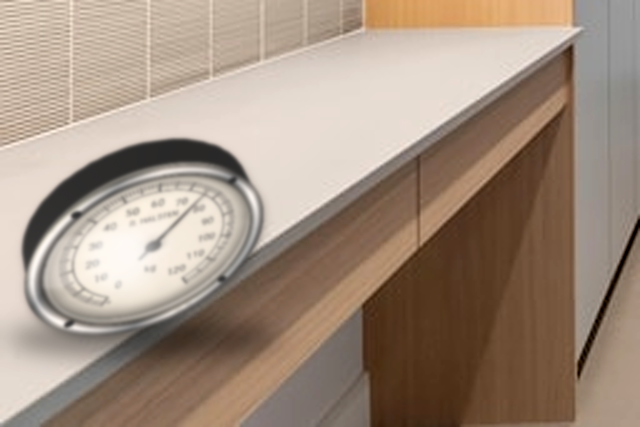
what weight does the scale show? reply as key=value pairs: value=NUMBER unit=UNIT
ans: value=75 unit=kg
